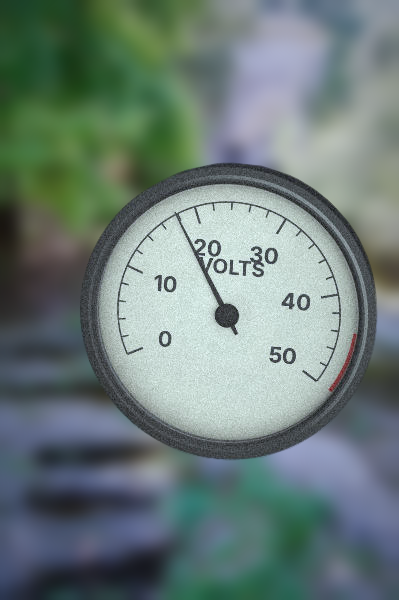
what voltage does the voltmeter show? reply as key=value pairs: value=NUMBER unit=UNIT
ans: value=18 unit=V
